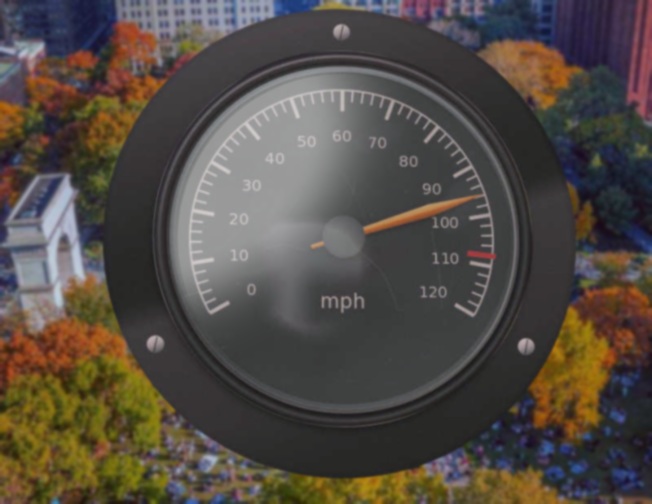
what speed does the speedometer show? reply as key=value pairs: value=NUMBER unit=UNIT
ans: value=96 unit=mph
